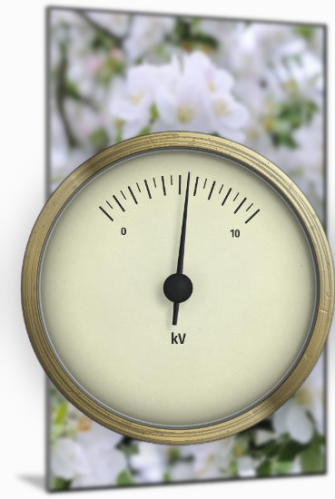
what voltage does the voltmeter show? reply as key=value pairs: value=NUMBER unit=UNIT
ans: value=5.5 unit=kV
